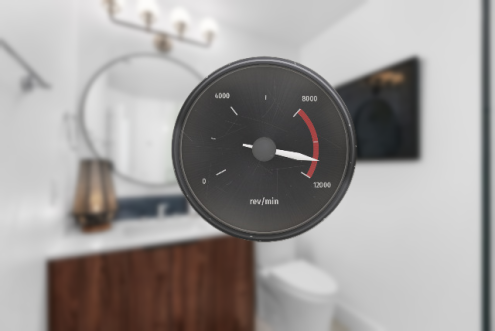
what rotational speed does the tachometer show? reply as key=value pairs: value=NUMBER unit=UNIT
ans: value=11000 unit=rpm
